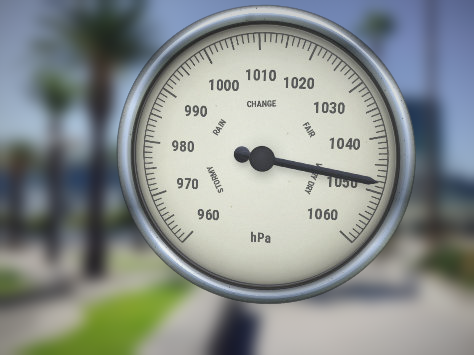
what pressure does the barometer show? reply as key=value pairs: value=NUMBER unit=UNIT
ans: value=1048 unit=hPa
